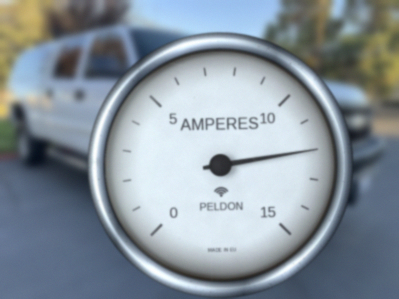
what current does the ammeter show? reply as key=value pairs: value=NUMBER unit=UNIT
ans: value=12 unit=A
